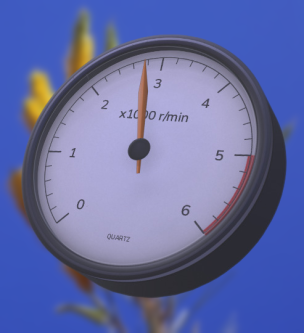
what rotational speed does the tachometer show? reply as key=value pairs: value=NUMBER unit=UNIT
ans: value=2800 unit=rpm
